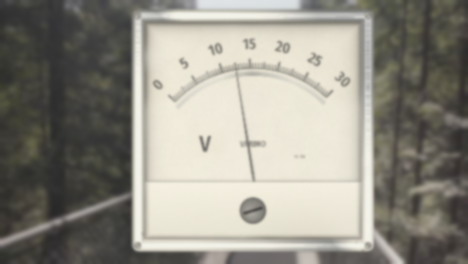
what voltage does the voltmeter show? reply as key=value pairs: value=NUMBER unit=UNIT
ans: value=12.5 unit=V
